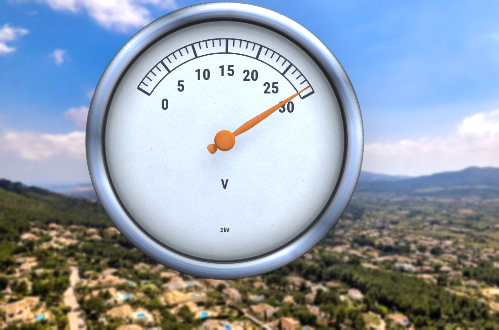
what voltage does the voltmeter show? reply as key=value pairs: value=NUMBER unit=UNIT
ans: value=29 unit=V
